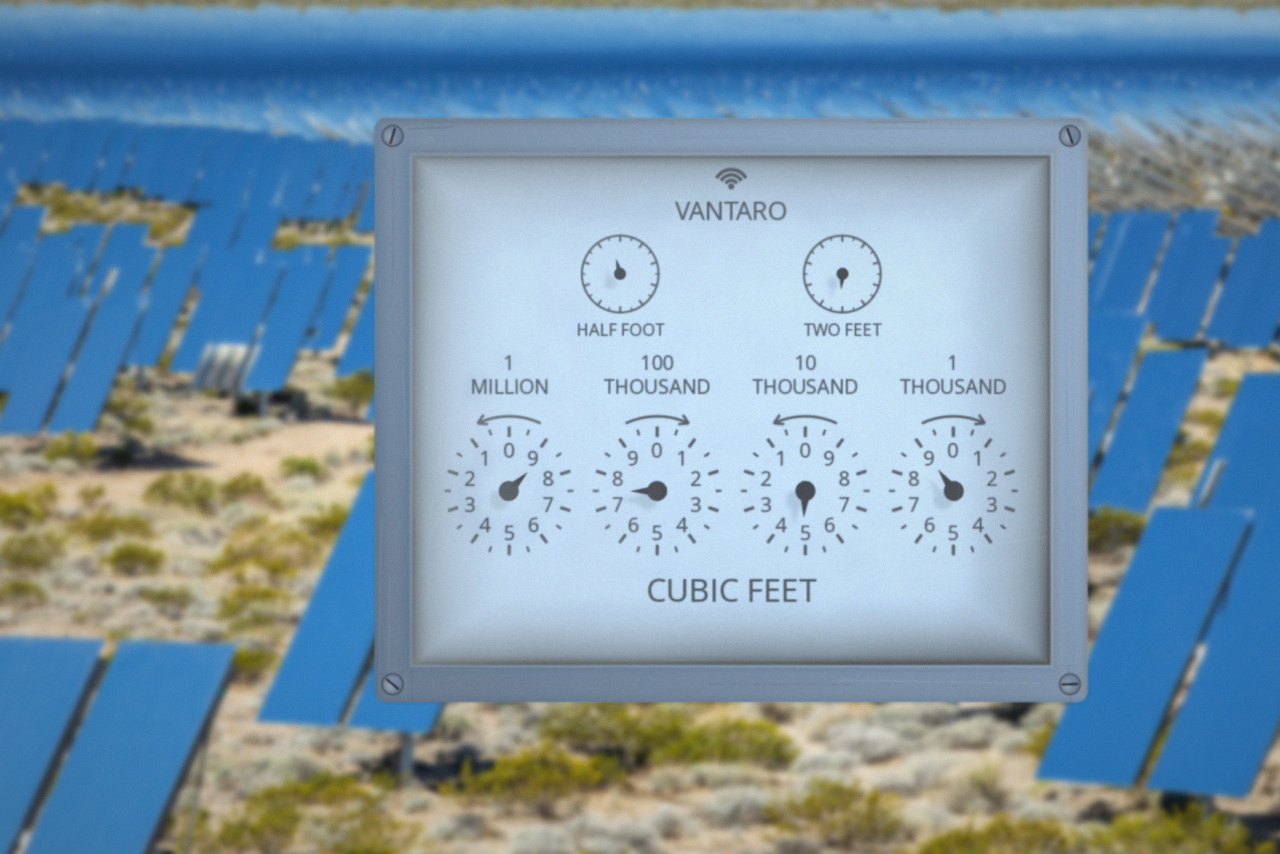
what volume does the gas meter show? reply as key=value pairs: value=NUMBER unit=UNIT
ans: value=874900 unit=ft³
